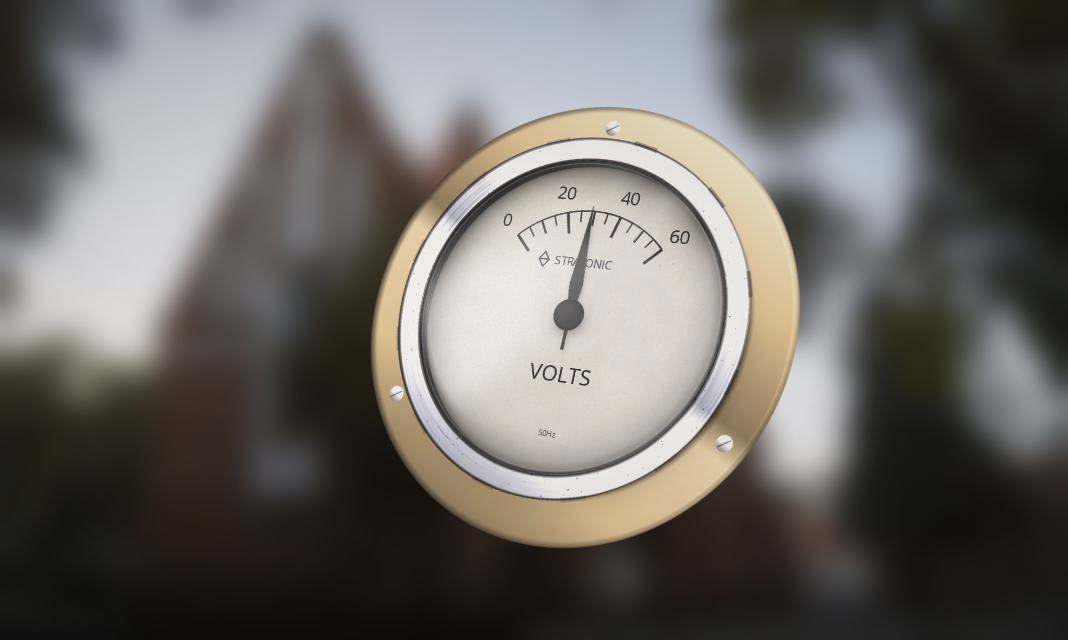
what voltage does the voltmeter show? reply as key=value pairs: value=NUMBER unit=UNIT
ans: value=30 unit=V
